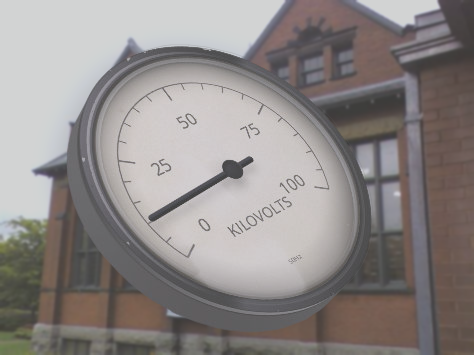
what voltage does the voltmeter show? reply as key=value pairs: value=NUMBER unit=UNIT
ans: value=10 unit=kV
